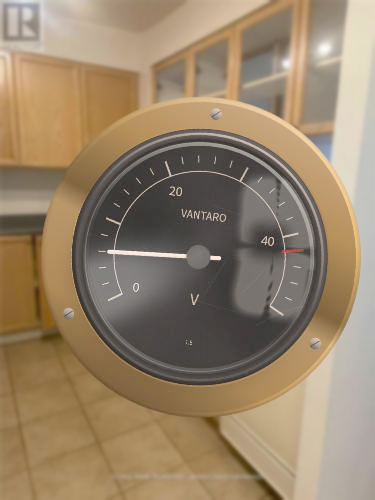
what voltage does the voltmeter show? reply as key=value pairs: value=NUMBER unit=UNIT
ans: value=6 unit=V
